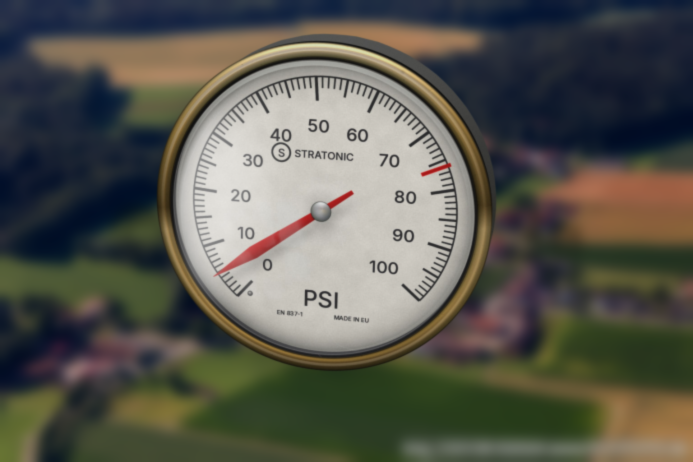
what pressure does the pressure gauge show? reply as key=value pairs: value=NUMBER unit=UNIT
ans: value=5 unit=psi
